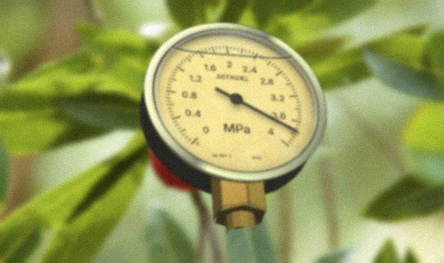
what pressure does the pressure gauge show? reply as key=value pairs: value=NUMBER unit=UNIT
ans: value=3.8 unit=MPa
